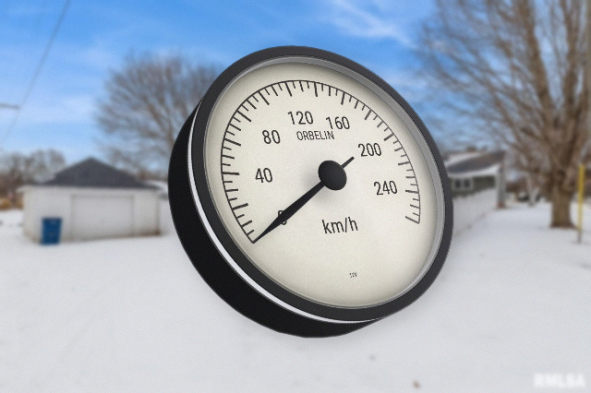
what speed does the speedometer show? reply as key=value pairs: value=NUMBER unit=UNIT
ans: value=0 unit=km/h
